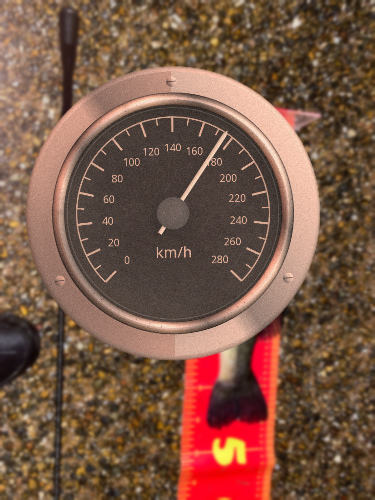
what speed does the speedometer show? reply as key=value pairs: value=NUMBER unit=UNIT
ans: value=175 unit=km/h
